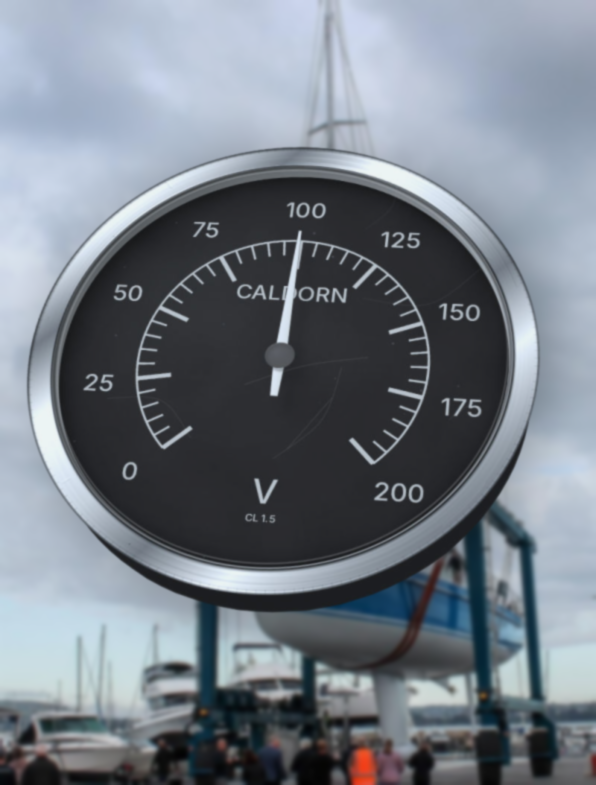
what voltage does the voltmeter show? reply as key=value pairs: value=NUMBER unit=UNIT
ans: value=100 unit=V
